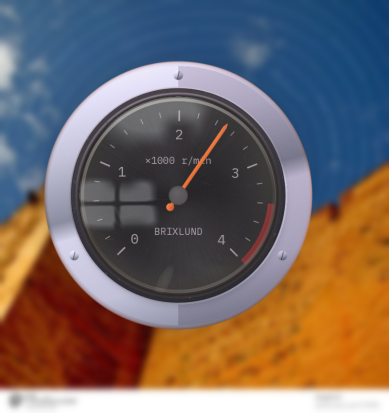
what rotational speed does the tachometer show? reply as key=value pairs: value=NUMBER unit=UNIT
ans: value=2500 unit=rpm
